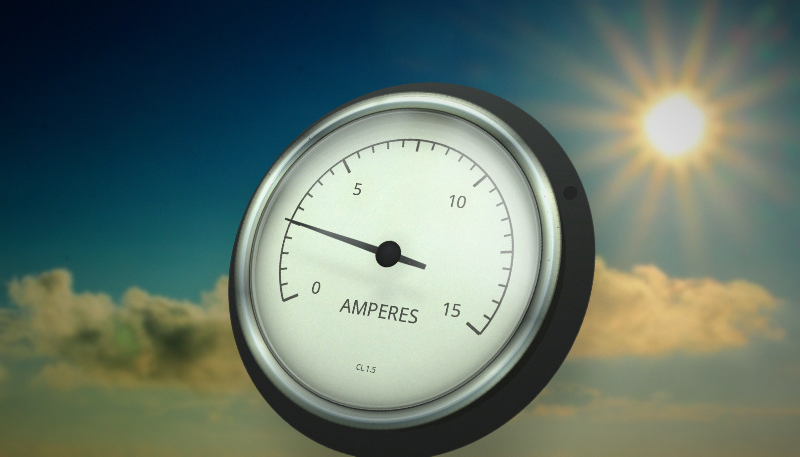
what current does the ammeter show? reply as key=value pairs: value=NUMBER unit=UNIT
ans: value=2.5 unit=A
